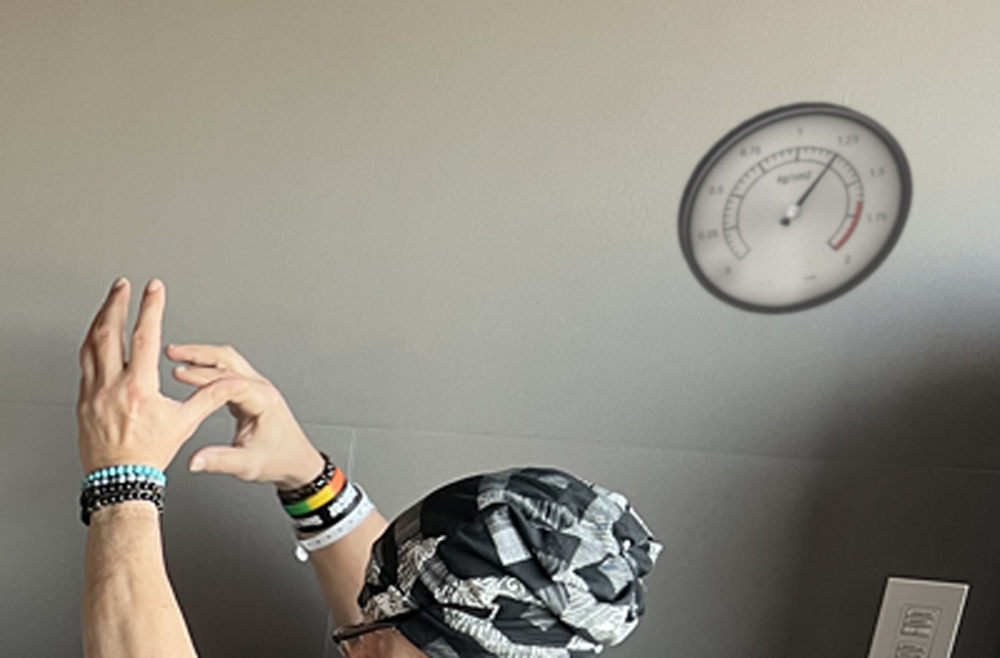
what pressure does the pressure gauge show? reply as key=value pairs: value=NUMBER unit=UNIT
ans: value=1.25 unit=kg/cm²
